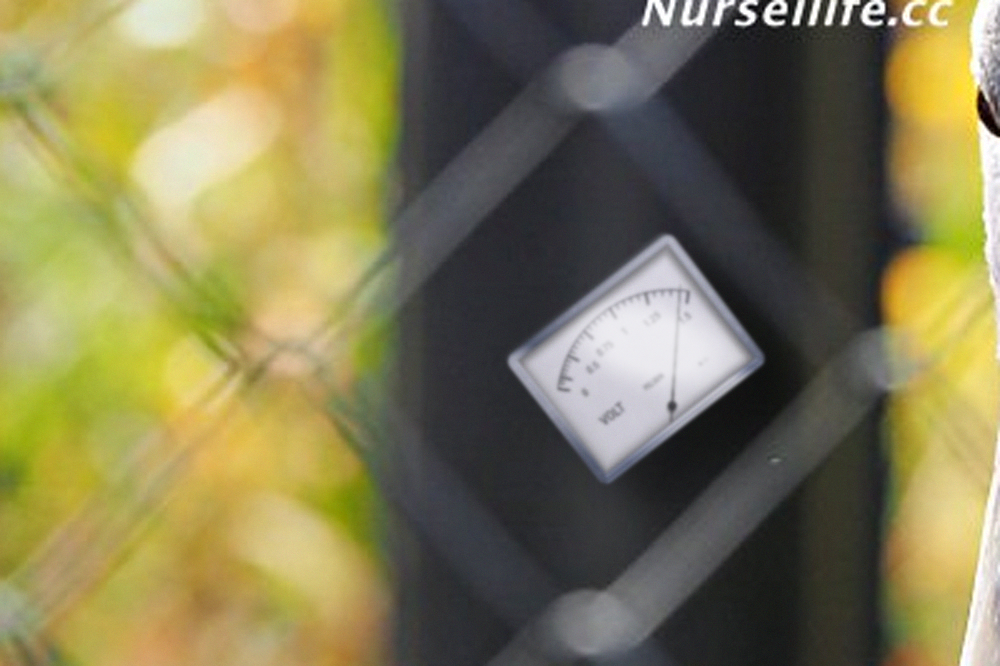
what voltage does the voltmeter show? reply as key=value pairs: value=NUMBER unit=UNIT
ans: value=1.45 unit=V
